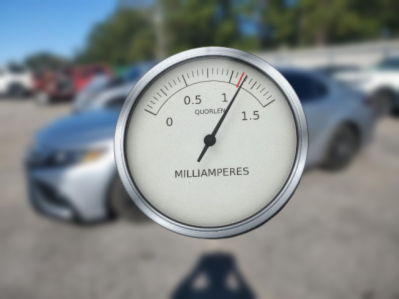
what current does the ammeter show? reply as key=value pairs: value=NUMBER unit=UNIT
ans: value=1.15 unit=mA
